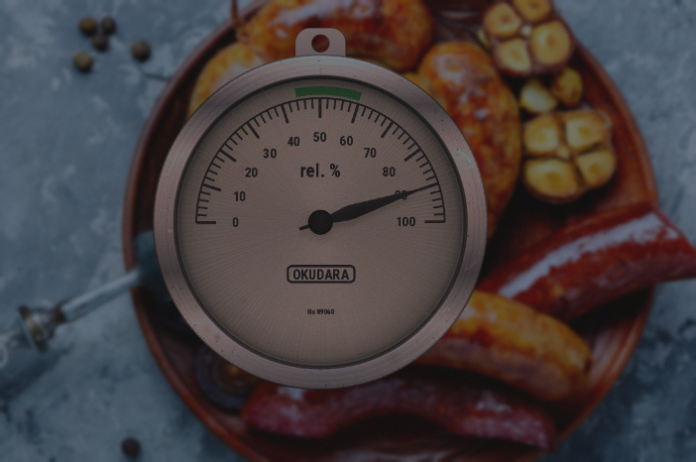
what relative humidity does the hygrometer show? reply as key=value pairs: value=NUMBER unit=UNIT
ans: value=90 unit=%
